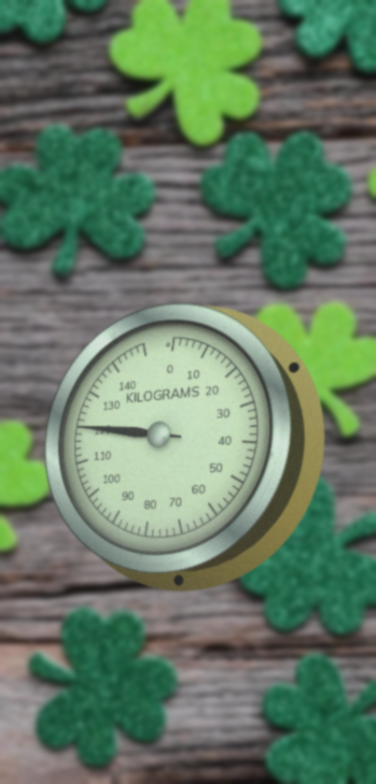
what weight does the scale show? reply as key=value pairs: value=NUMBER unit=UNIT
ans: value=120 unit=kg
